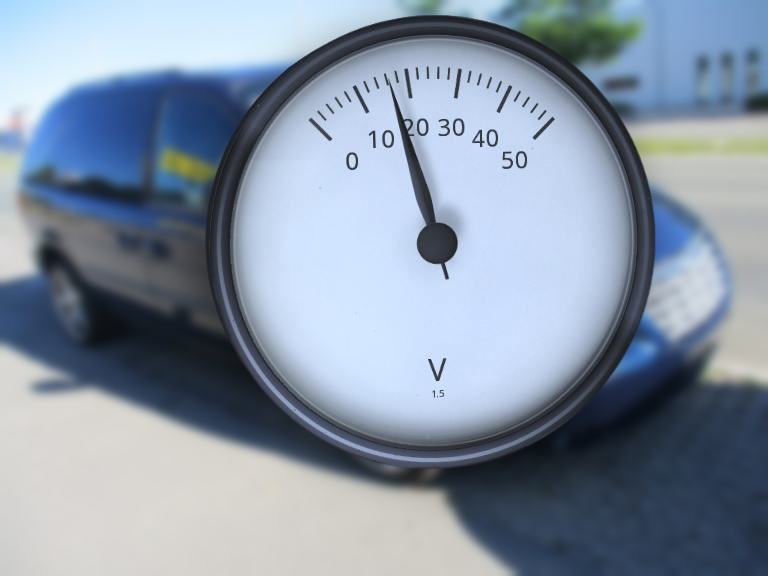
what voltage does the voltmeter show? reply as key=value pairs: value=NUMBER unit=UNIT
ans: value=16 unit=V
